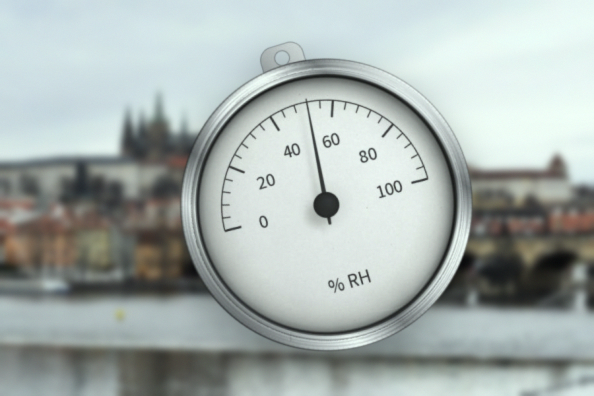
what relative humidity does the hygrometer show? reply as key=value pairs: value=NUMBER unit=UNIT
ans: value=52 unit=%
